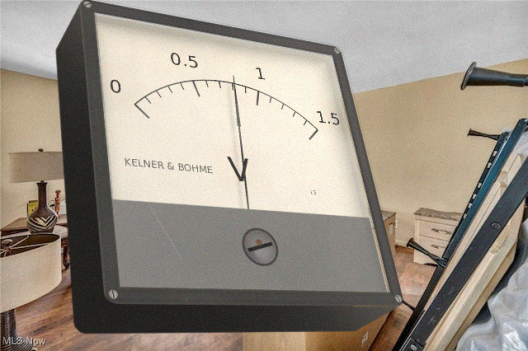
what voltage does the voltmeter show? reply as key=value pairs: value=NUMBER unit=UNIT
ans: value=0.8 unit=V
